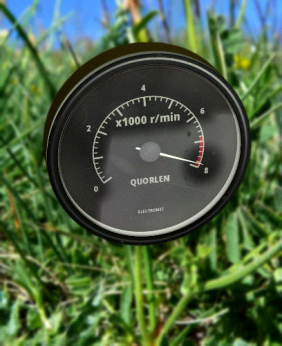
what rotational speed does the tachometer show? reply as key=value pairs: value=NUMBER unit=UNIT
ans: value=7800 unit=rpm
